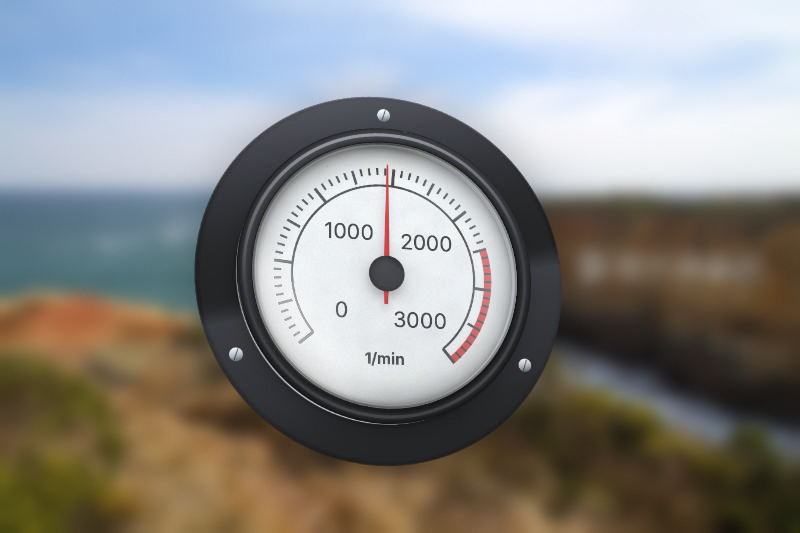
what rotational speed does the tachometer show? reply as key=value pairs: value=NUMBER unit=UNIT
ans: value=1450 unit=rpm
